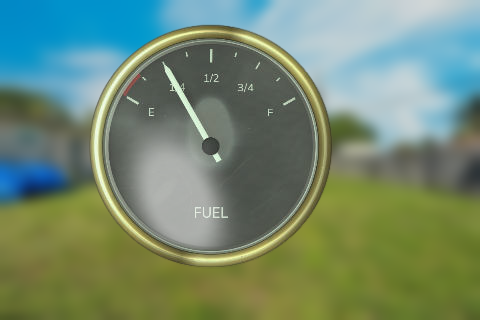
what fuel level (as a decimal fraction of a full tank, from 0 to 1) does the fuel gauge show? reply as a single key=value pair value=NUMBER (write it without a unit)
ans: value=0.25
